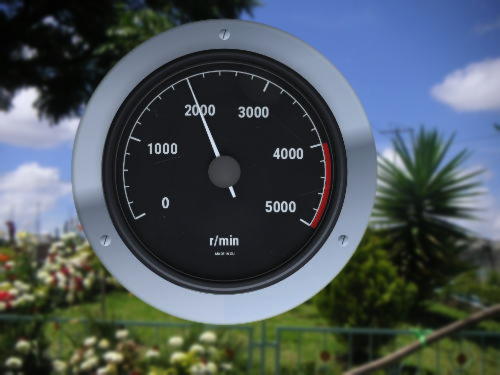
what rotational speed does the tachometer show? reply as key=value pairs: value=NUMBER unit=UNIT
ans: value=2000 unit=rpm
